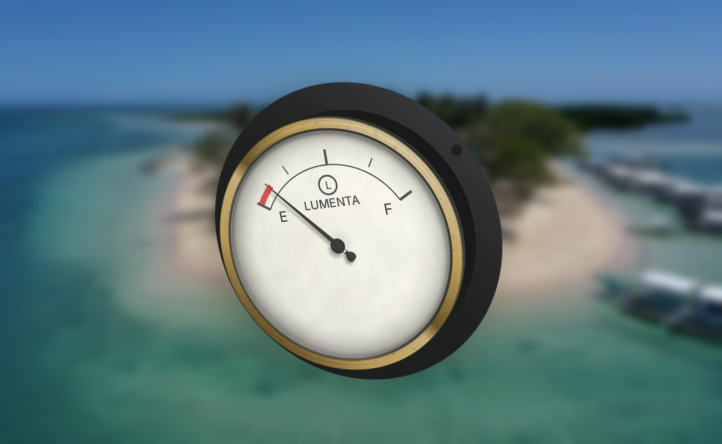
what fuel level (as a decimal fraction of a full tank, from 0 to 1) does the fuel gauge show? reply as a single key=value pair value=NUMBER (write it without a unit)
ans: value=0.125
